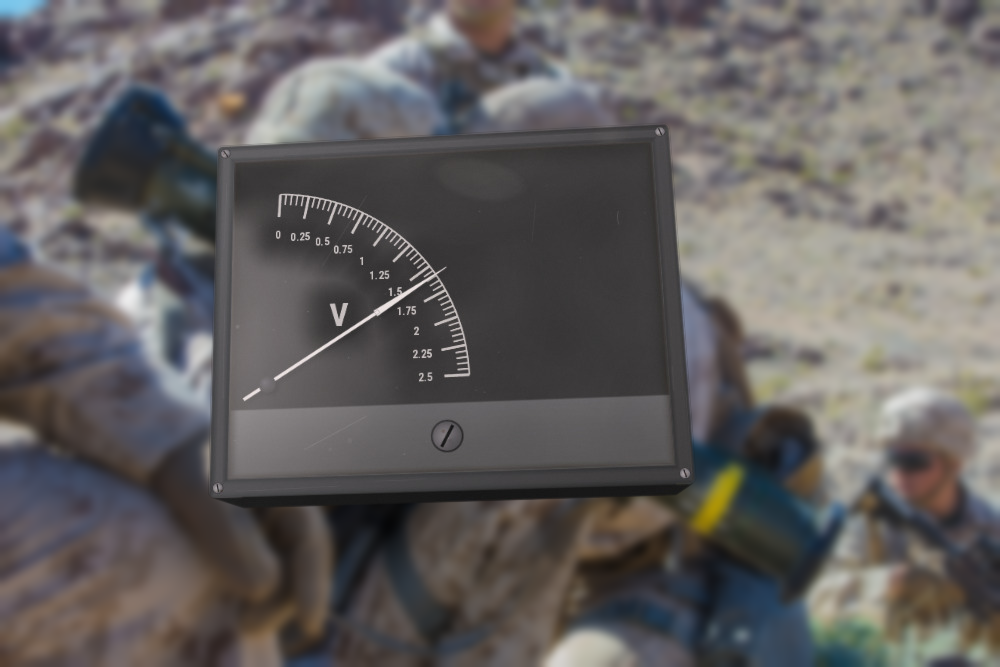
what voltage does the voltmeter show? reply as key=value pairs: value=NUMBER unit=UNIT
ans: value=1.6 unit=V
